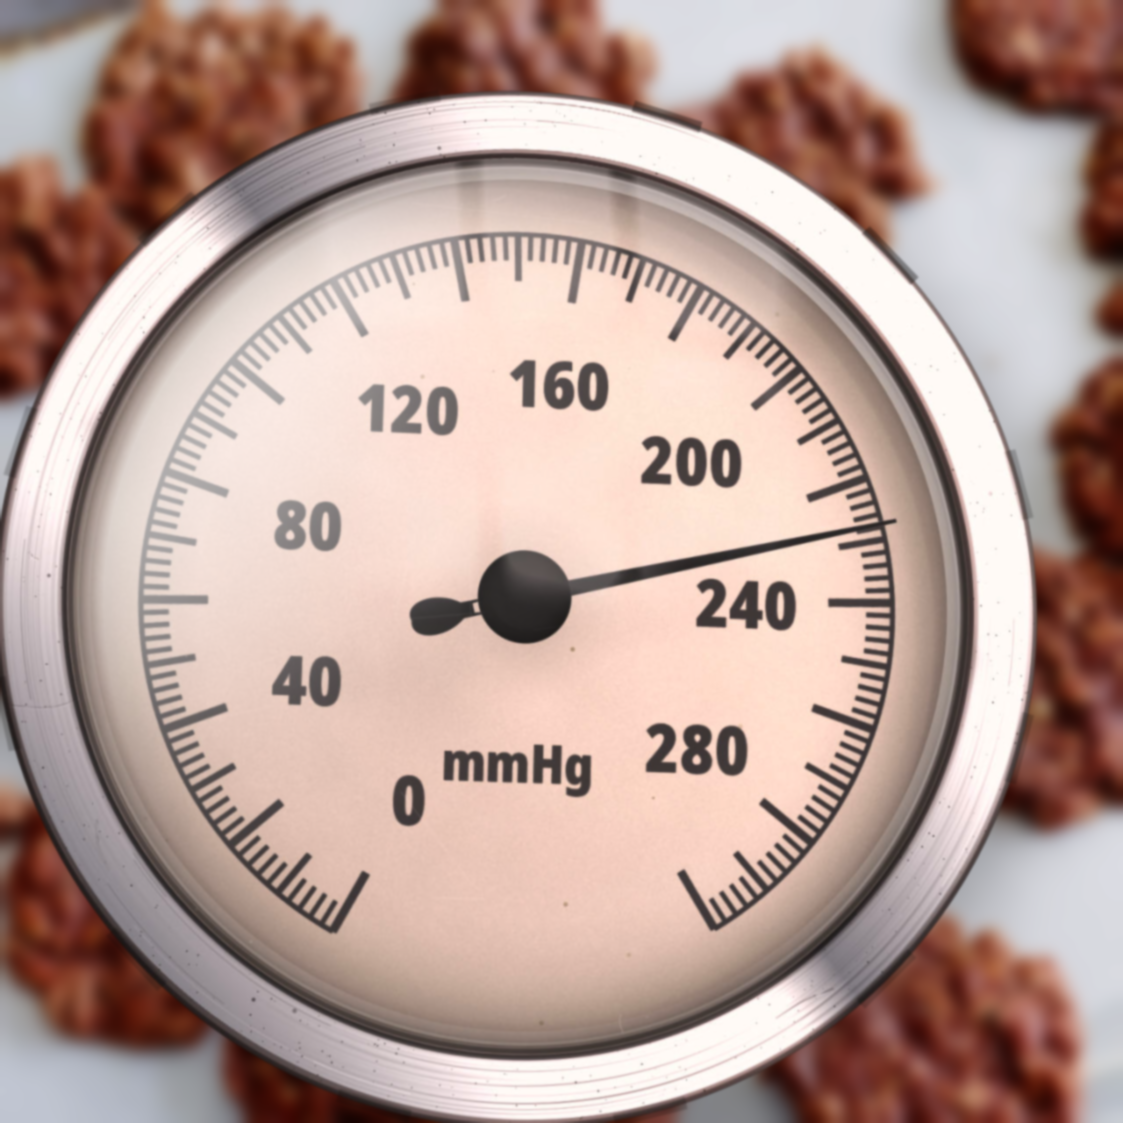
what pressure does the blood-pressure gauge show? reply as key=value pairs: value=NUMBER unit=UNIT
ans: value=228 unit=mmHg
